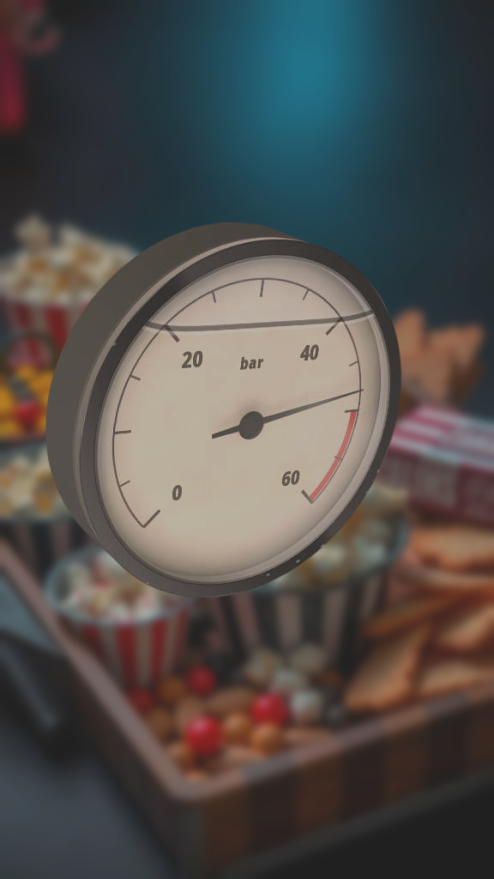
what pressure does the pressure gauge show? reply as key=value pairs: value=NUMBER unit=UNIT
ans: value=47.5 unit=bar
